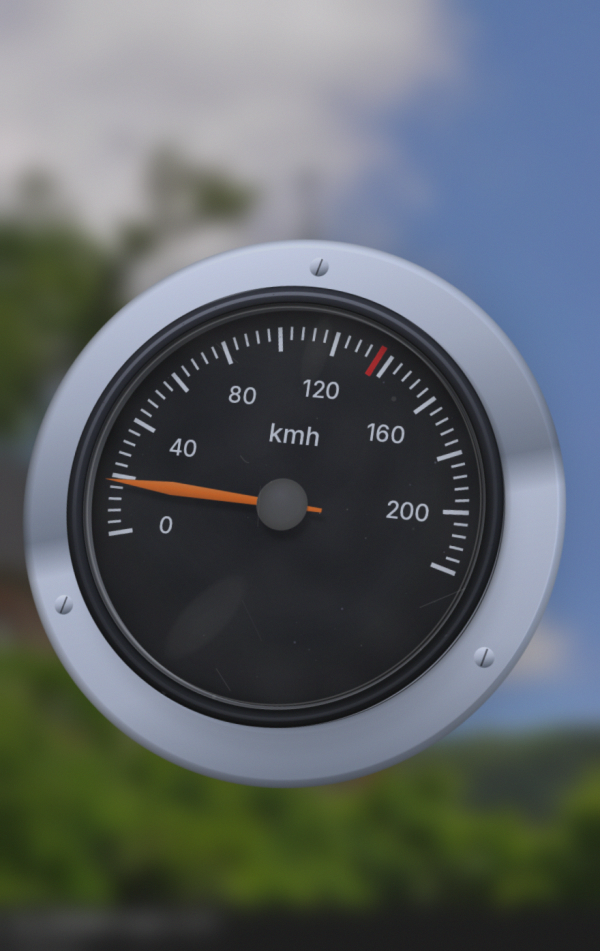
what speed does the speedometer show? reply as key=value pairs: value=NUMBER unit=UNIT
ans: value=18 unit=km/h
